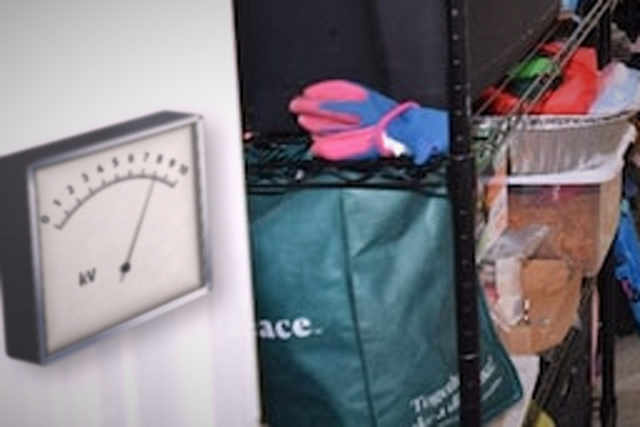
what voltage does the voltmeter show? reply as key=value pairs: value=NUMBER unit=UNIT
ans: value=8 unit=kV
